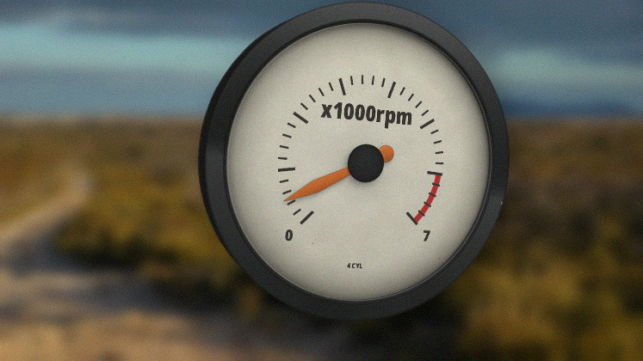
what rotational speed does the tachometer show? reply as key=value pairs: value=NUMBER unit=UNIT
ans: value=500 unit=rpm
